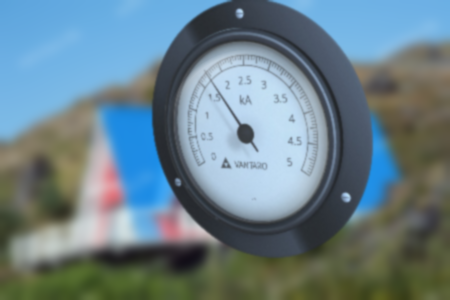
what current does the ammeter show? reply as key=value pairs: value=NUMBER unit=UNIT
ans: value=1.75 unit=kA
